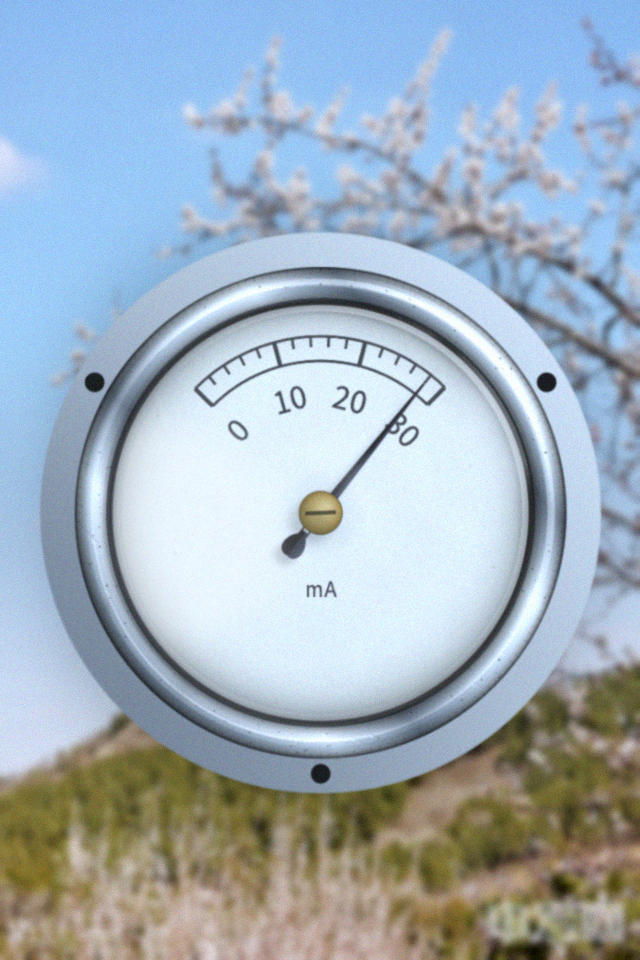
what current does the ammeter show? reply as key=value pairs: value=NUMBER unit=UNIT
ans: value=28 unit=mA
